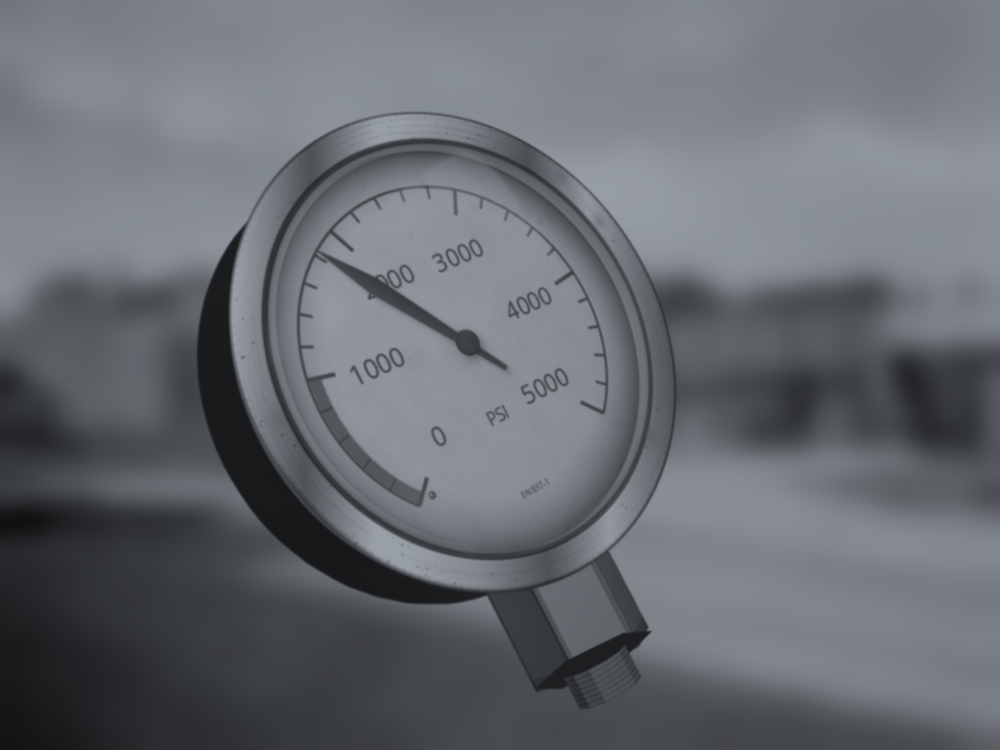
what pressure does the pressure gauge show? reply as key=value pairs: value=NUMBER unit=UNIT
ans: value=1800 unit=psi
